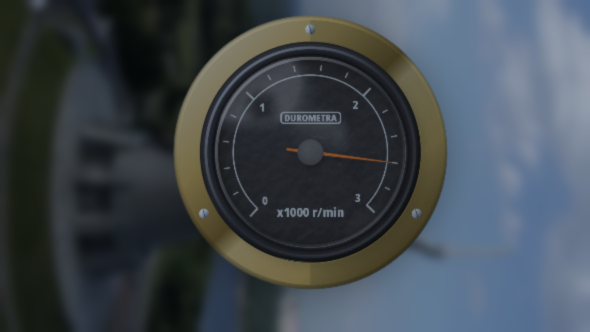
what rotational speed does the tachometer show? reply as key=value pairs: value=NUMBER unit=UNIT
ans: value=2600 unit=rpm
